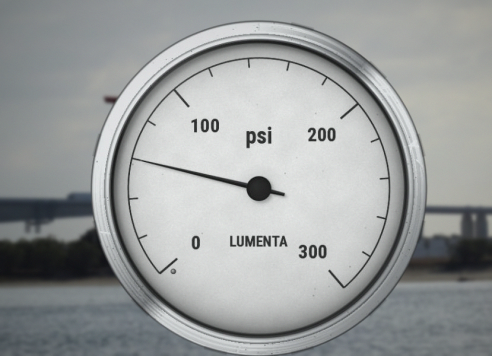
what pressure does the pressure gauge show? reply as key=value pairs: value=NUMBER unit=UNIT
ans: value=60 unit=psi
